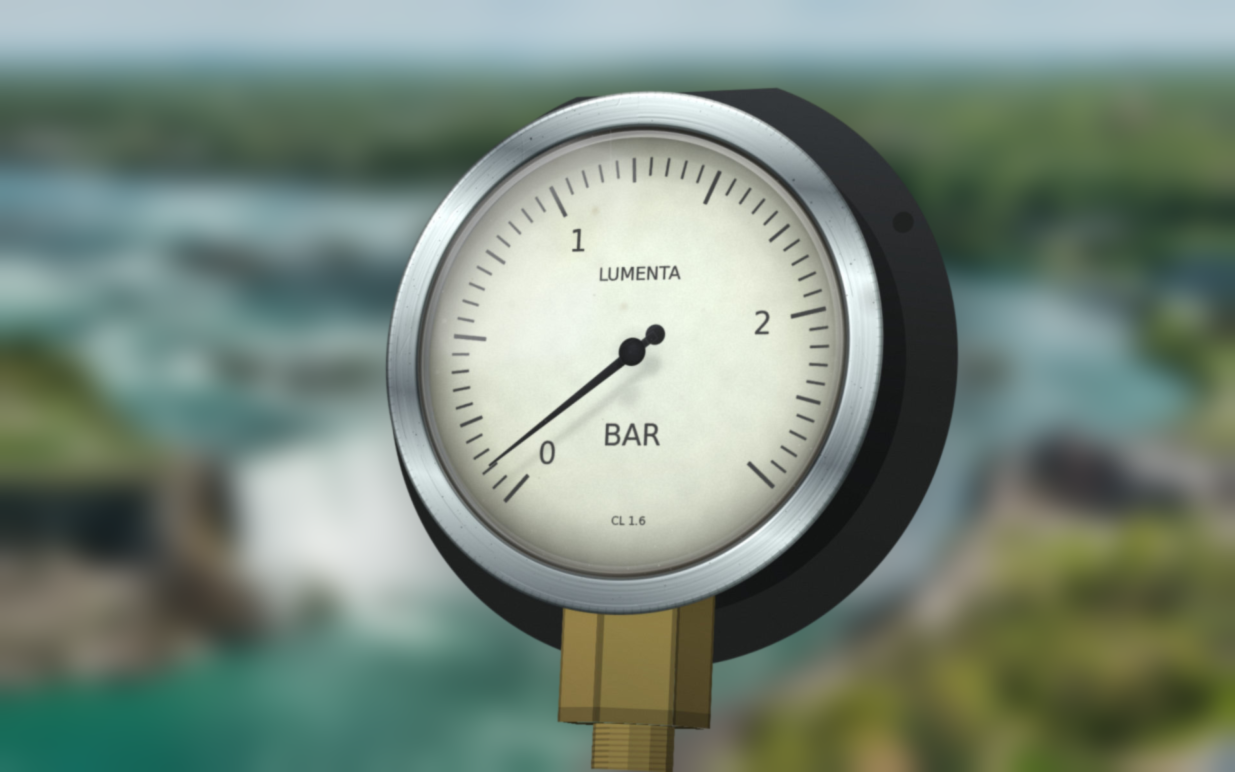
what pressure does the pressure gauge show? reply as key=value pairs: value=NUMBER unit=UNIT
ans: value=0.1 unit=bar
